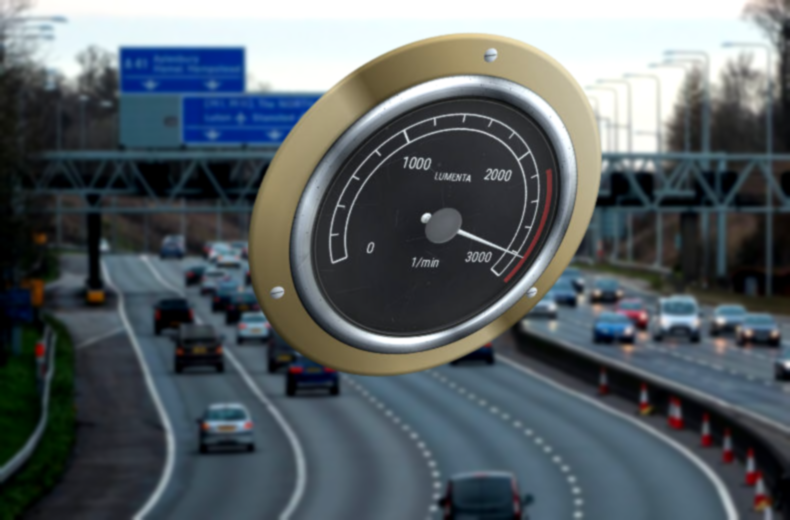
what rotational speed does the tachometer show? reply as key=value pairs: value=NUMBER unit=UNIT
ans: value=2800 unit=rpm
